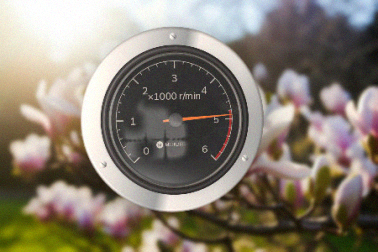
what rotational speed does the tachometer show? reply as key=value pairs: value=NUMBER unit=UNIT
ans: value=4900 unit=rpm
